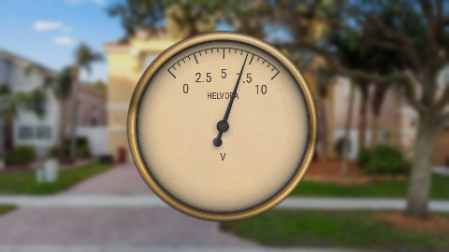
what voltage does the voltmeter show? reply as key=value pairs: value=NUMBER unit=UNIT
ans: value=7 unit=V
